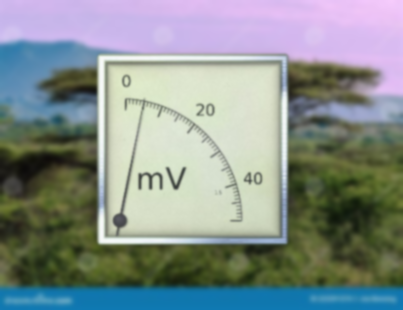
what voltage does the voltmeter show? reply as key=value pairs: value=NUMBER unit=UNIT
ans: value=5 unit=mV
